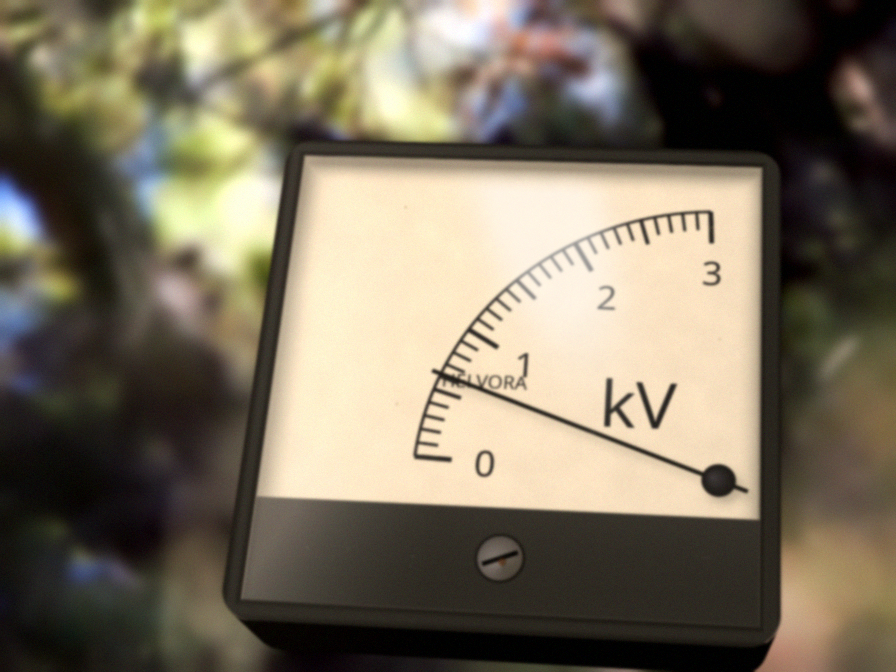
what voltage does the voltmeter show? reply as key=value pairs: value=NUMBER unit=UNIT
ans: value=0.6 unit=kV
